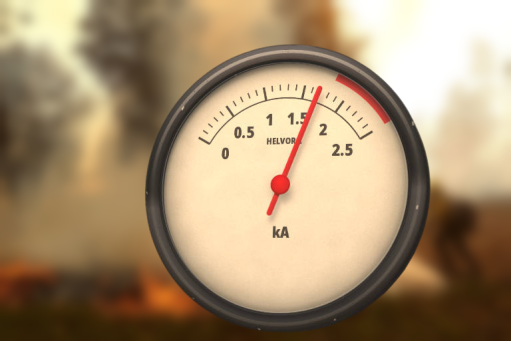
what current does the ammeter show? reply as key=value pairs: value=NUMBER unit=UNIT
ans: value=1.7 unit=kA
